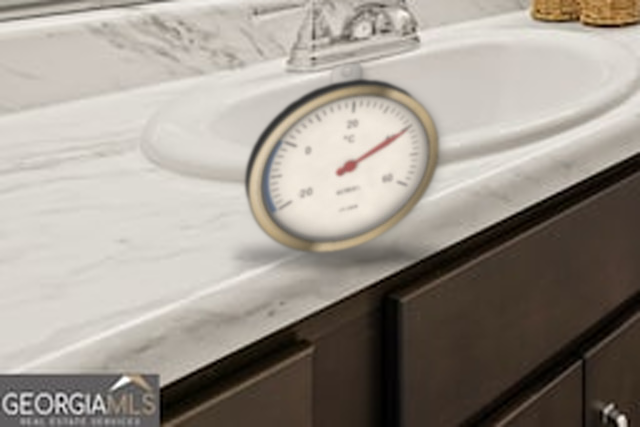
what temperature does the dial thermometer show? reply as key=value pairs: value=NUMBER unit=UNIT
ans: value=40 unit=°C
